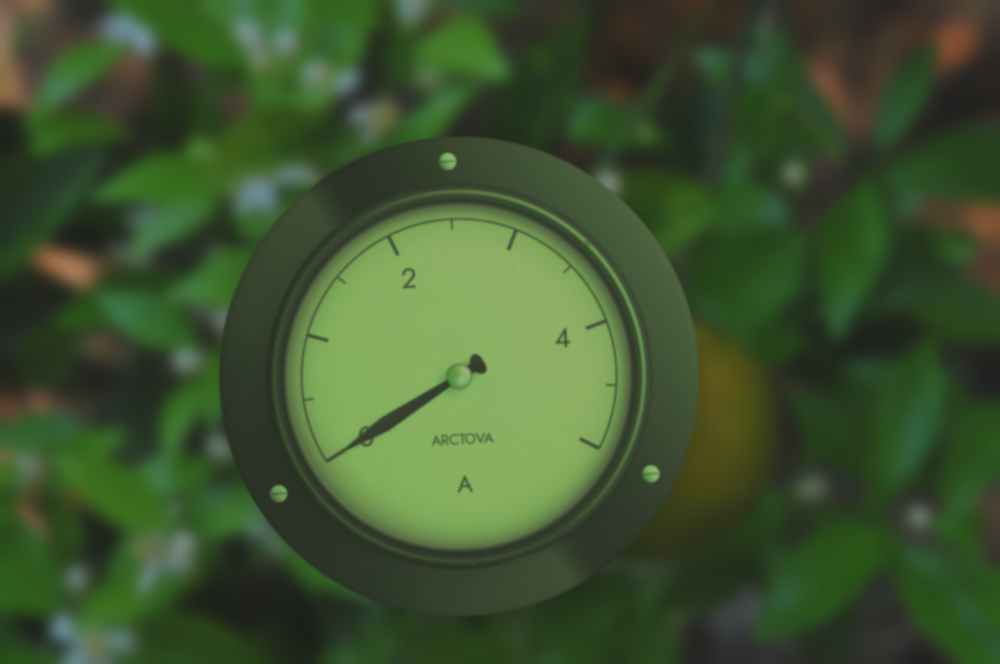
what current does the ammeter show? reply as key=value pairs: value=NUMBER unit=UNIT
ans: value=0 unit=A
